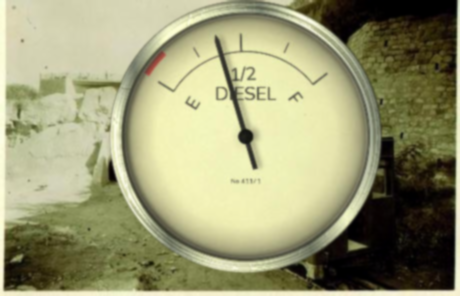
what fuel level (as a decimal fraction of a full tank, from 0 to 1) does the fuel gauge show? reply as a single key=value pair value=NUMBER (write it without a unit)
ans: value=0.375
